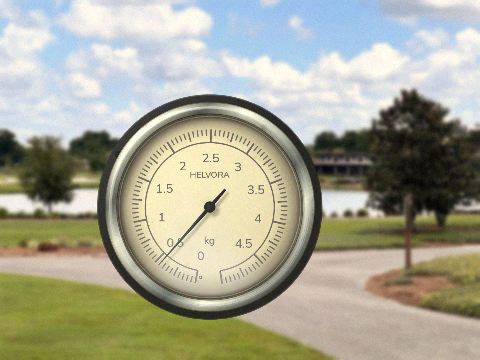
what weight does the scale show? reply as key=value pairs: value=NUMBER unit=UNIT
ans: value=0.45 unit=kg
